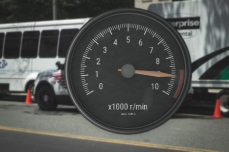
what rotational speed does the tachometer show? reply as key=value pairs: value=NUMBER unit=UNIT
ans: value=9000 unit=rpm
